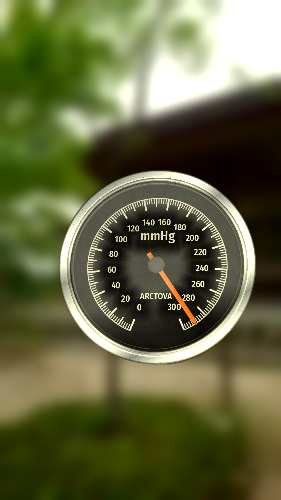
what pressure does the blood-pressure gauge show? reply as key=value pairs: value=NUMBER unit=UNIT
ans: value=290 unit=mmHg
